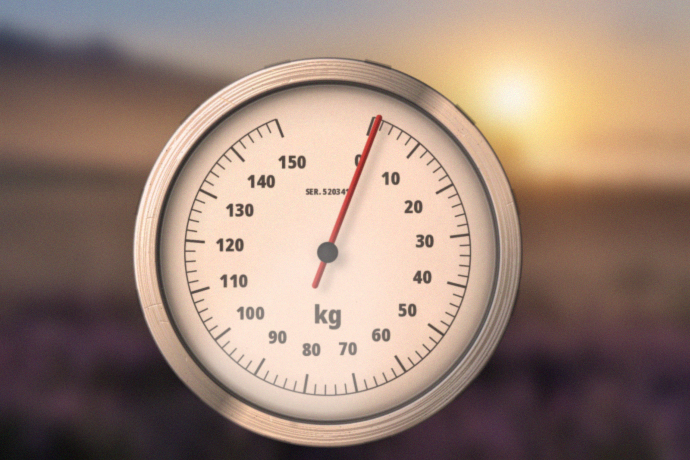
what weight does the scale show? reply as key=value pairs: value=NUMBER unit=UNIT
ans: value=1 unit=kg
